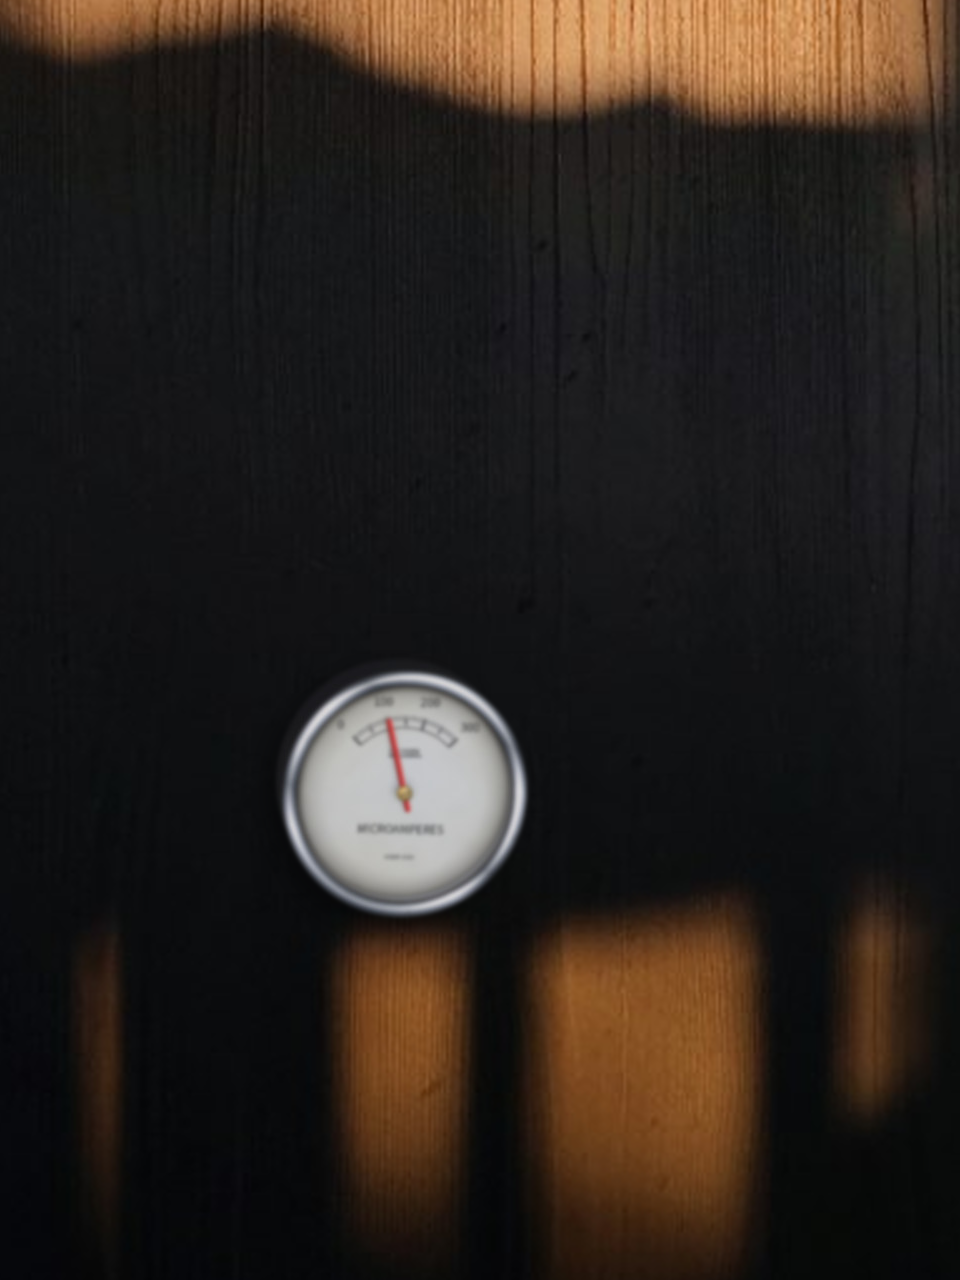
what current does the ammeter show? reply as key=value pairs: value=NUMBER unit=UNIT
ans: value=100 unit=µA
